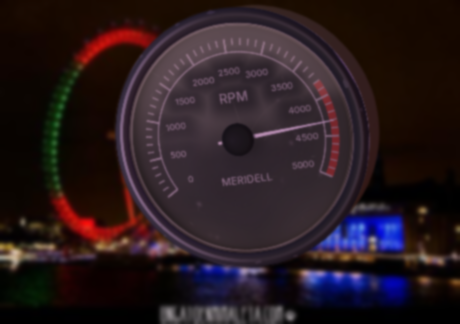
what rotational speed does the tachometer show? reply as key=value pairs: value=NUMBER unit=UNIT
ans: value=4300 unit=rpm
